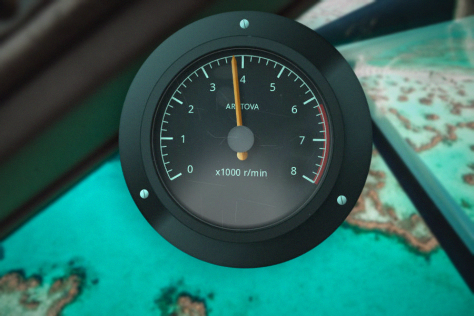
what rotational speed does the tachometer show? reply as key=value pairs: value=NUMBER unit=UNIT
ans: value=3800 unit=rpm
